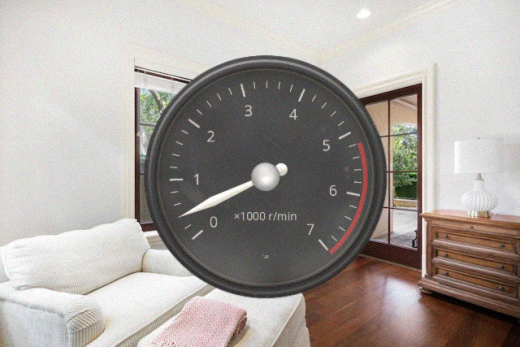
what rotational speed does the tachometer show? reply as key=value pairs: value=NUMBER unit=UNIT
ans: value=400 unit=rpm
